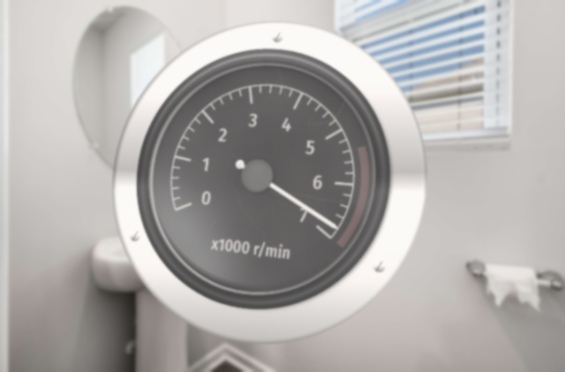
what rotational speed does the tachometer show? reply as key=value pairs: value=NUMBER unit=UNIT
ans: value=6800 unit=rpm
